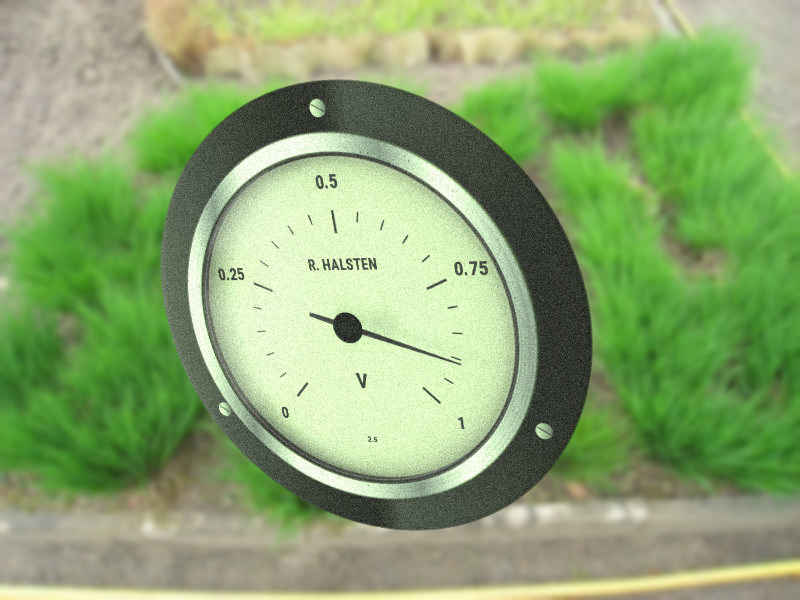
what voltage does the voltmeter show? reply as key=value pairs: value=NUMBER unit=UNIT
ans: value=0.9 unit=V
